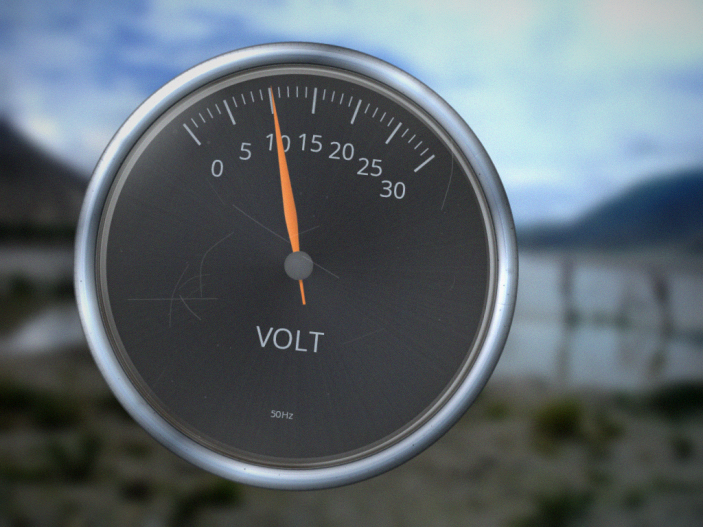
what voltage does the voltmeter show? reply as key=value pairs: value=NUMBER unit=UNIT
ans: value=10 unit=V
